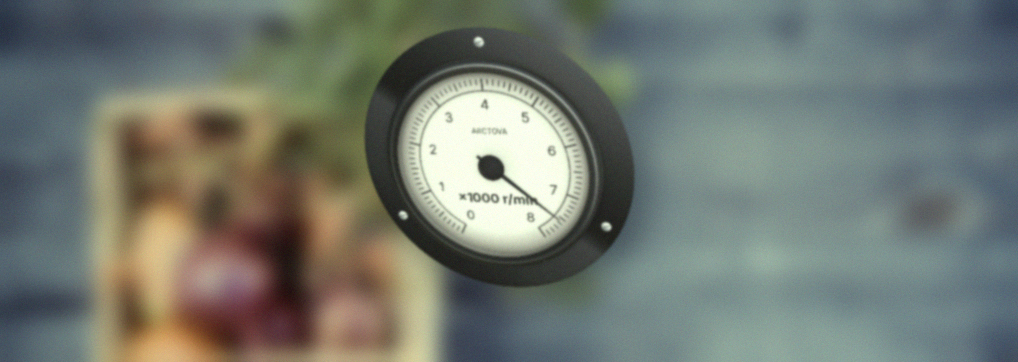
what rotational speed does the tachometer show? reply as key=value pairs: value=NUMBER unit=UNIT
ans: value=7500 unit=rpm
